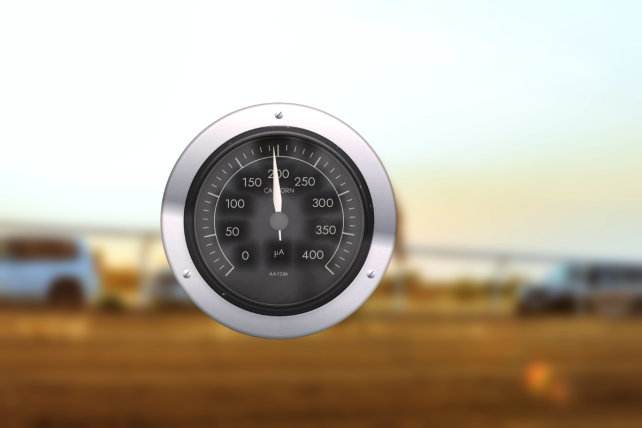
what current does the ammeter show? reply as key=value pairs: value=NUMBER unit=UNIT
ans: value=195 unit=µA
